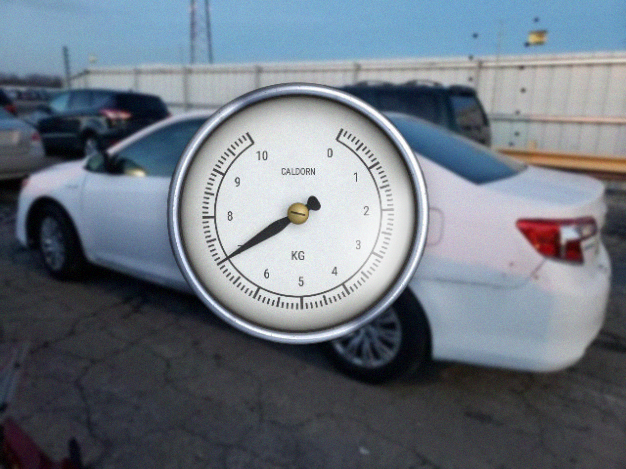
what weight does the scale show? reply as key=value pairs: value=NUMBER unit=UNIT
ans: value=7 unit=kg
